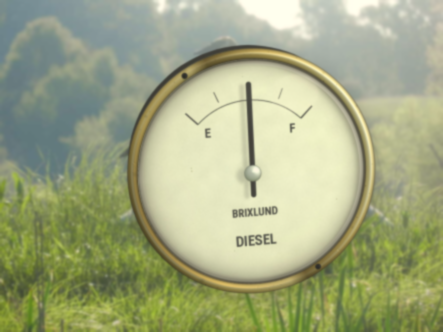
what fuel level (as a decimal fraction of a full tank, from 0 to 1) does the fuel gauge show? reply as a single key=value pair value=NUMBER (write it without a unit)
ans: value=0.5
